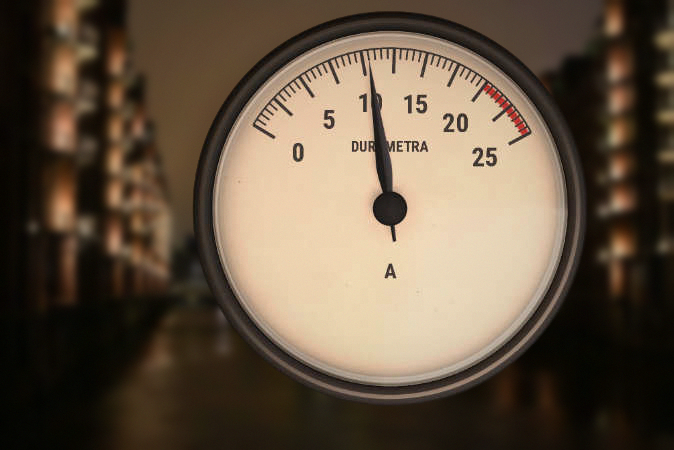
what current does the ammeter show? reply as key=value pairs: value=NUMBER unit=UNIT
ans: value=10.5 unit=A
